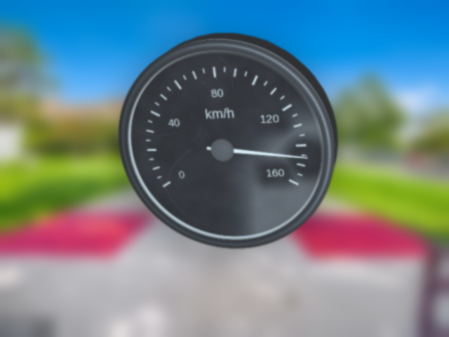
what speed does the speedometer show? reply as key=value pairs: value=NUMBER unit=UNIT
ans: value=145 unit=km/h
